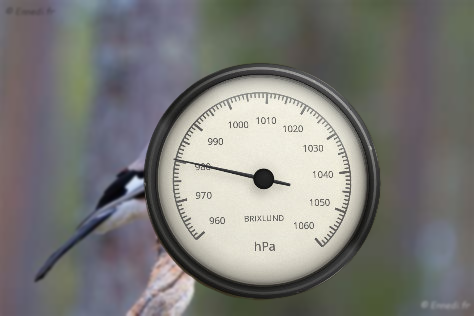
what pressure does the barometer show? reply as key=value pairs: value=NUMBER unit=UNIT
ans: value=980 unit=hPa
